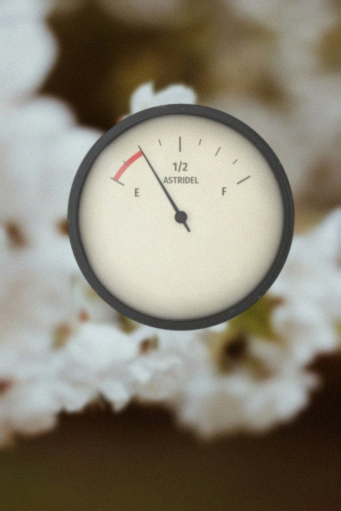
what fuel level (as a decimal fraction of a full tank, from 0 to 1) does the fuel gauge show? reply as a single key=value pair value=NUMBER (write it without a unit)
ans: value=0.25
